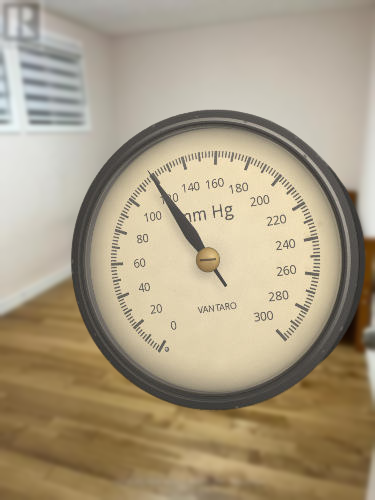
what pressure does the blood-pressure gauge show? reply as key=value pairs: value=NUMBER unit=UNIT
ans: value=120 unit=mmHg
